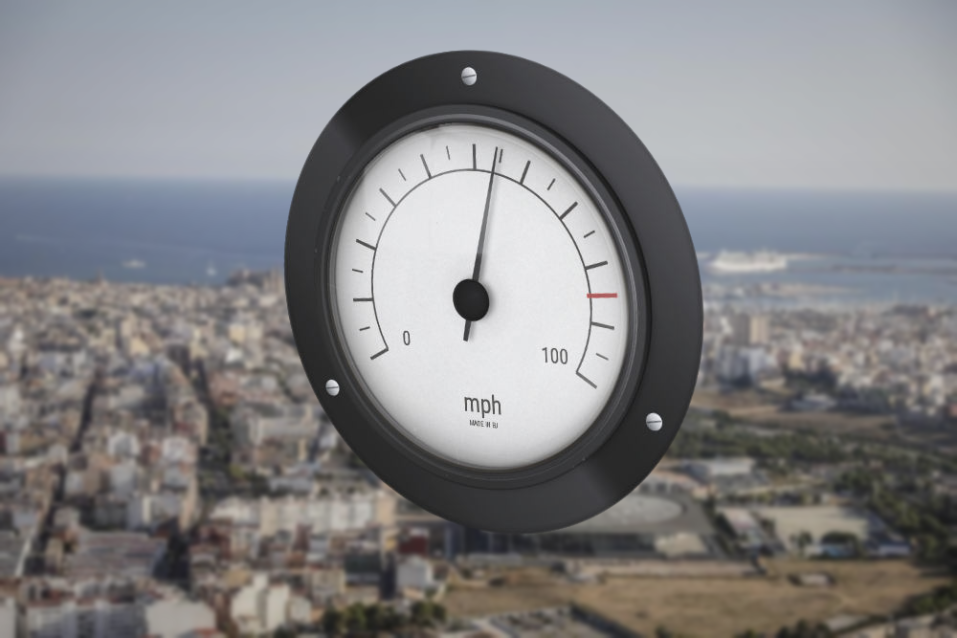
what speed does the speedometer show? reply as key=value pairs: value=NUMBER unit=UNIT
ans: value=55 unit=mph
